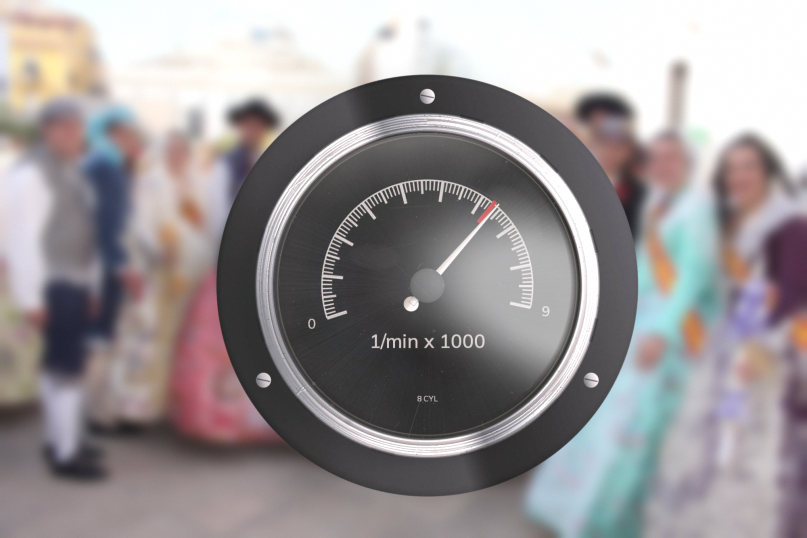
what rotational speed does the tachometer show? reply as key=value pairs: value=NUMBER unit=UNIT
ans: value=6400 unit=rpm
